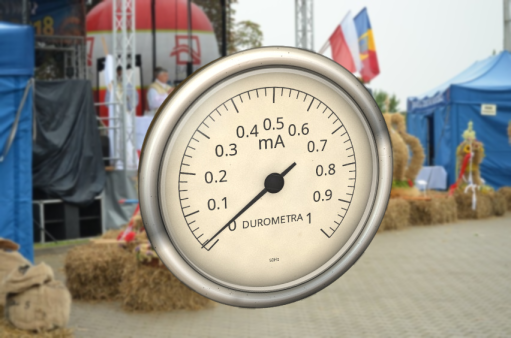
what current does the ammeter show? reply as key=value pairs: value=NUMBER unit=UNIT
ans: value=0.02 unit=mA
